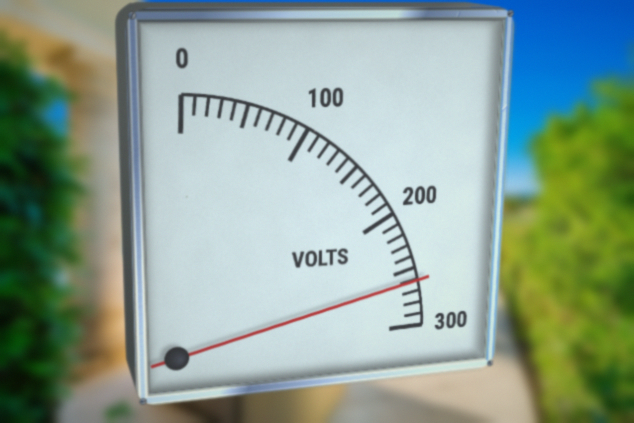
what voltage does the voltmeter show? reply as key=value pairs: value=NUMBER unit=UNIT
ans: value=260 unit=V
